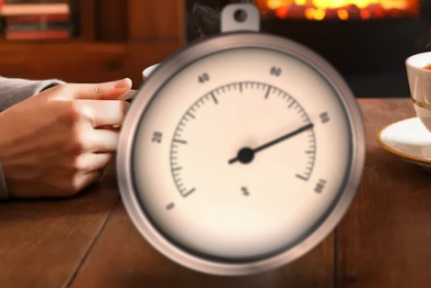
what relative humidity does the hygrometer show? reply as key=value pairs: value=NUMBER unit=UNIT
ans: value=80 unit=%
